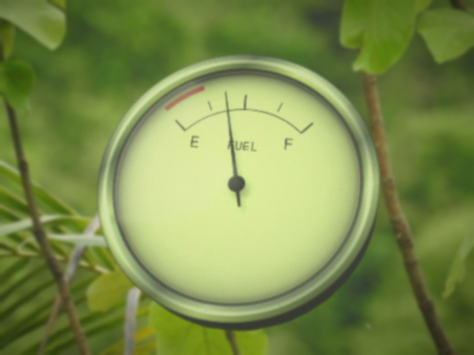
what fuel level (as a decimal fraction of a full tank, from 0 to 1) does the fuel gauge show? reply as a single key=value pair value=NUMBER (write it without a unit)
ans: value=0.375
